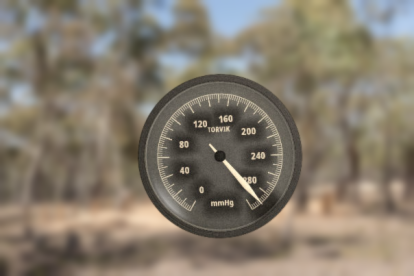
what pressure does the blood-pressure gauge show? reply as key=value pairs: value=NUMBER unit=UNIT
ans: value=290 unit=mmHg
